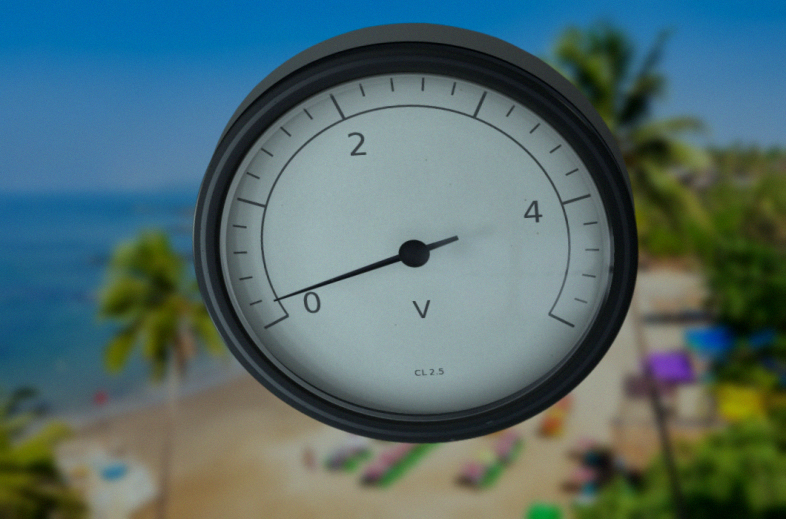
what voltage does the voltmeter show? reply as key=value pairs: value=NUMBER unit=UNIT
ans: value=0.2 unit=V
